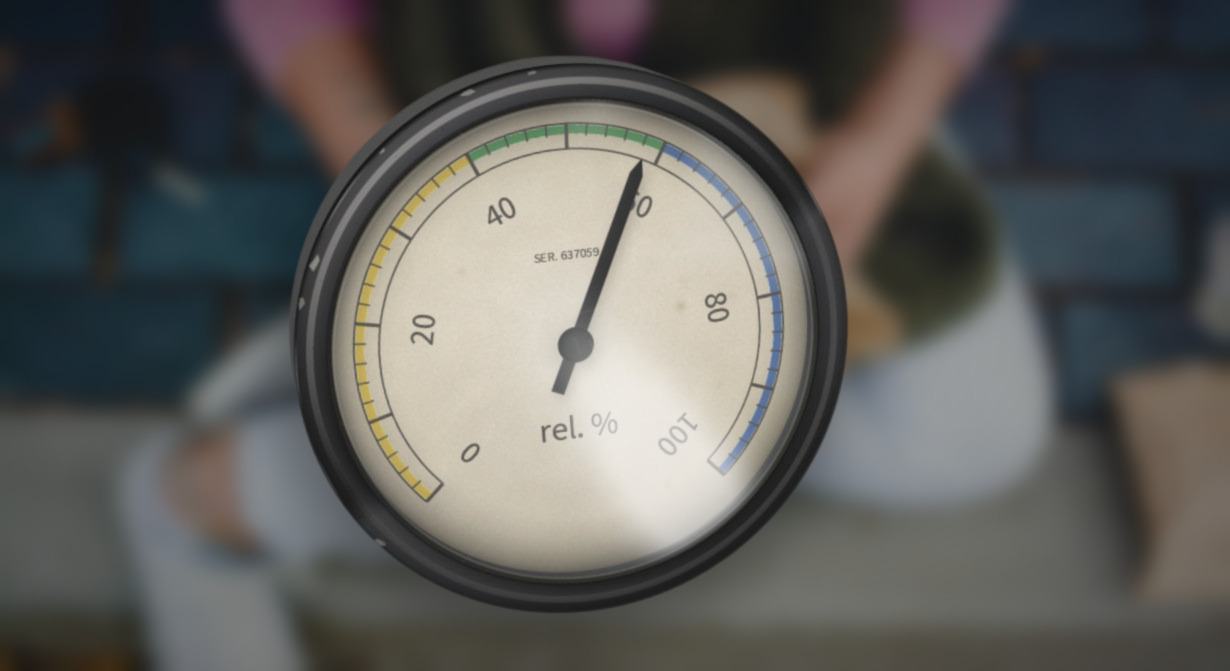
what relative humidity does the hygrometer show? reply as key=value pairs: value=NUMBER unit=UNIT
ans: value=58 unit=%
